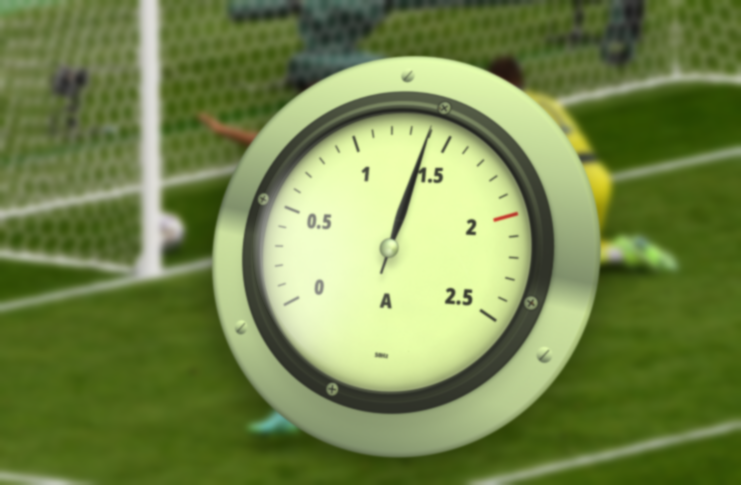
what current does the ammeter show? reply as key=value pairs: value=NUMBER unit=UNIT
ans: value=1.4 unit=A
